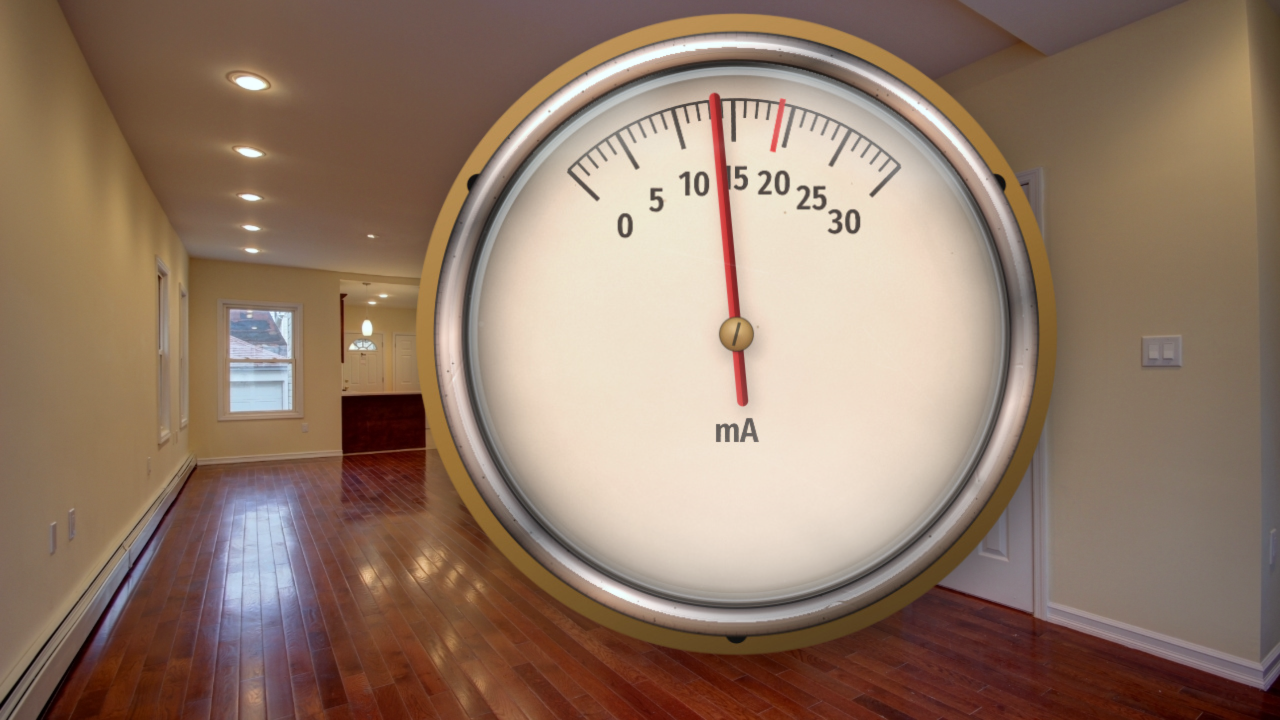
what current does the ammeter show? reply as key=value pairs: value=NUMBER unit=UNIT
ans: value=13.5 unit=mA
